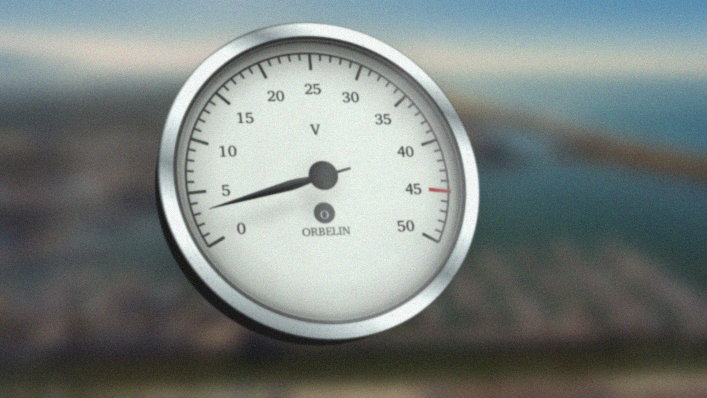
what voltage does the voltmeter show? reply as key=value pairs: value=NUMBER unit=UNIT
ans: value=3 unit=V
